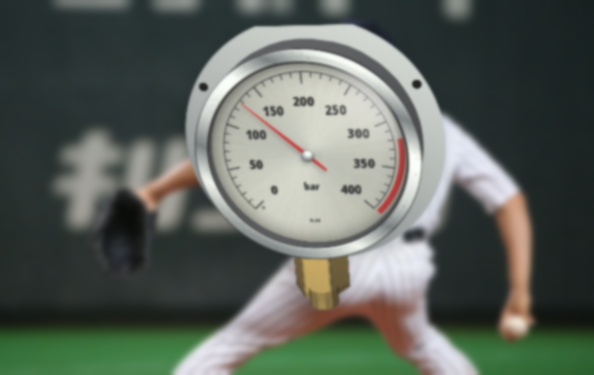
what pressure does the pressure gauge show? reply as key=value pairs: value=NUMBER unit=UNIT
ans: value=130 unit=bar
